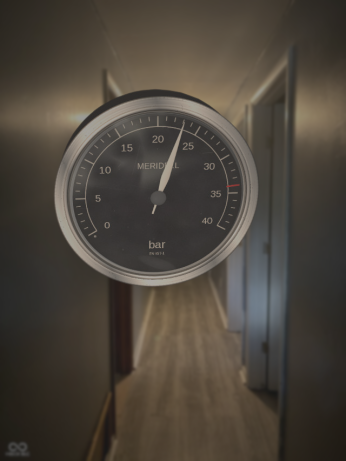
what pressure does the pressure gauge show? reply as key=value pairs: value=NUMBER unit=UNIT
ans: value=23 unit=bar
